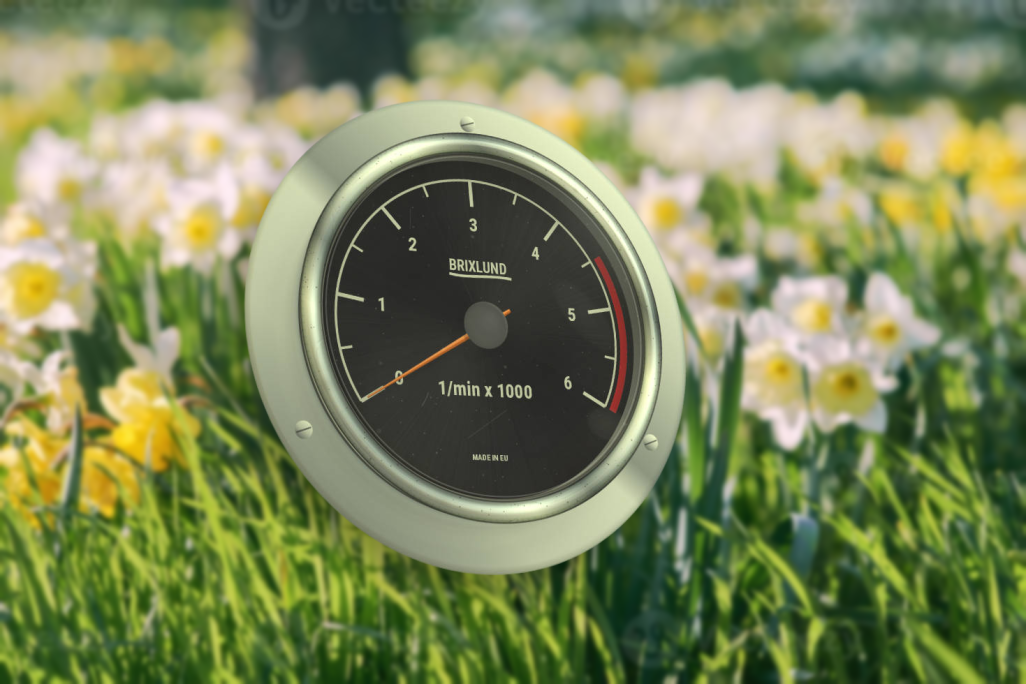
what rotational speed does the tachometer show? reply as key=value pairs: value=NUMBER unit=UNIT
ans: value=0 unit=rpm
